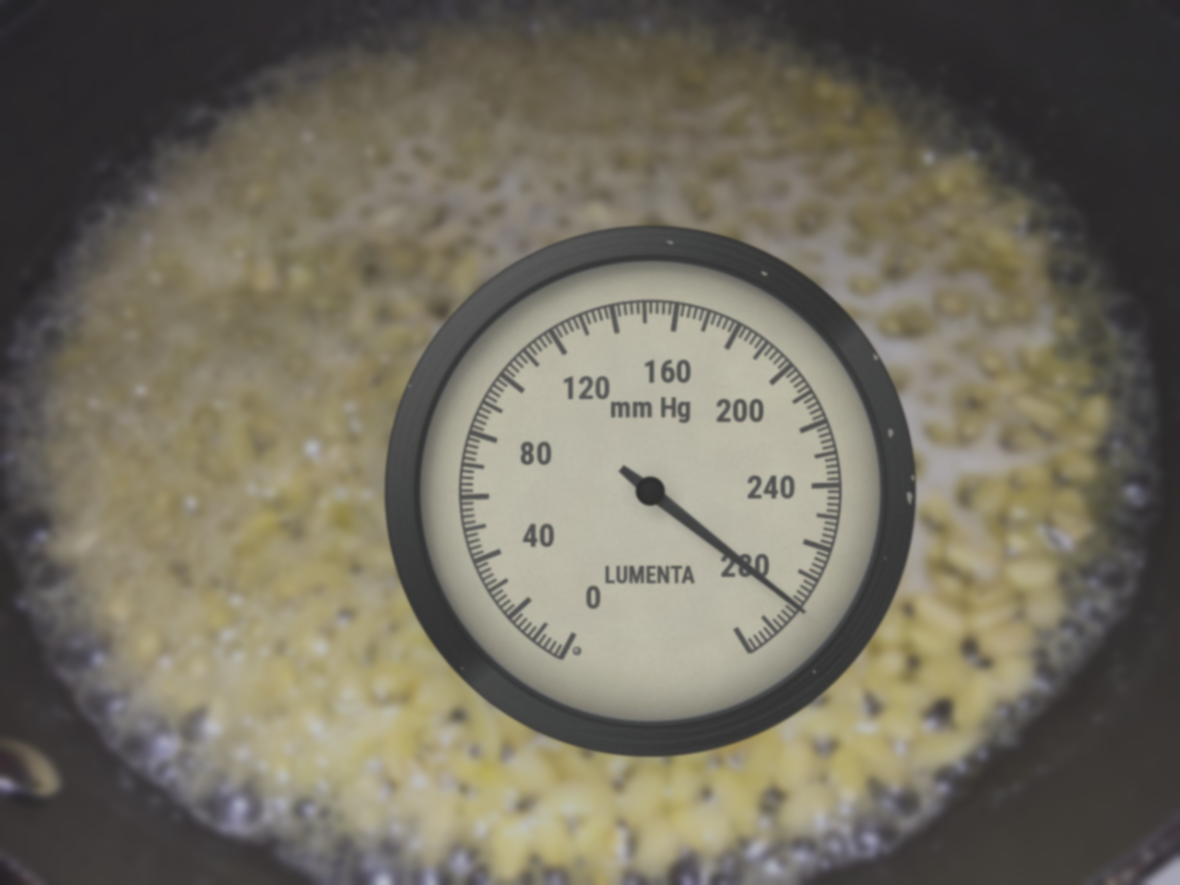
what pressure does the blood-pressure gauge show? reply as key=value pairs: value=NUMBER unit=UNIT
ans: value=280 unit=mmHg
